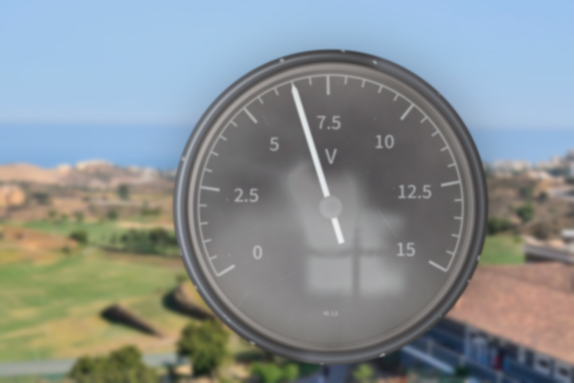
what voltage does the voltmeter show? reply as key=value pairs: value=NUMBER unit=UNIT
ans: value=6.5 unit=V
